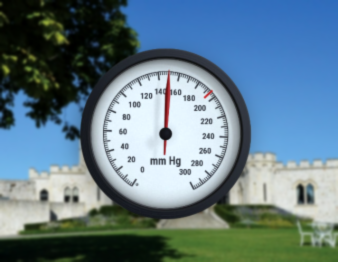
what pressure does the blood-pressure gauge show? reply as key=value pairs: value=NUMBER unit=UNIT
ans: value=150 unit=mmHg
